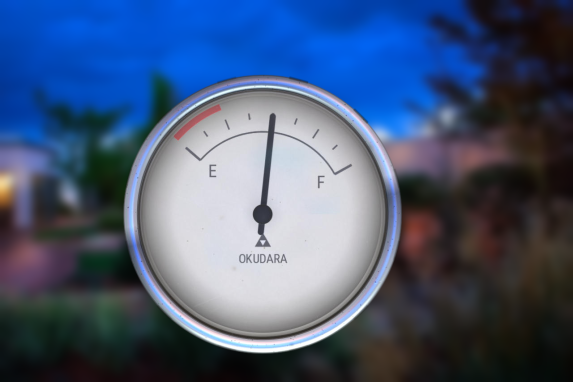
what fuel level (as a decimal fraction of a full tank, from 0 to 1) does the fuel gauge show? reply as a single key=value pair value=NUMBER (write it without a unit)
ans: value=0.5
